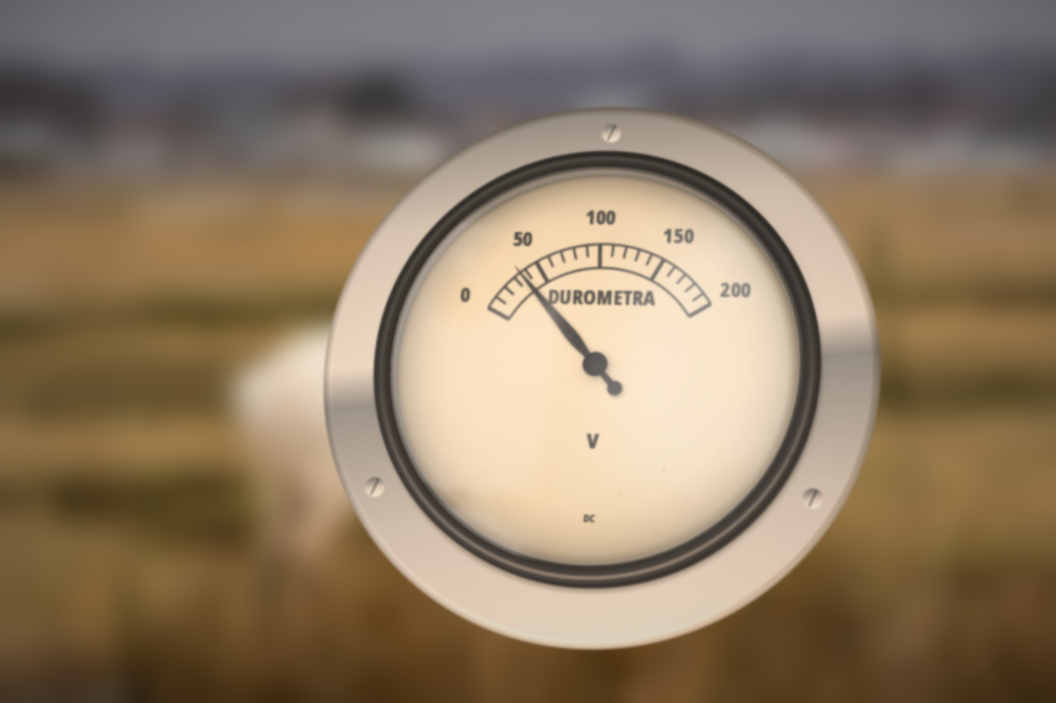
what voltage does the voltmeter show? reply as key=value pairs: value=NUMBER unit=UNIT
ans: value=35 unit=V
